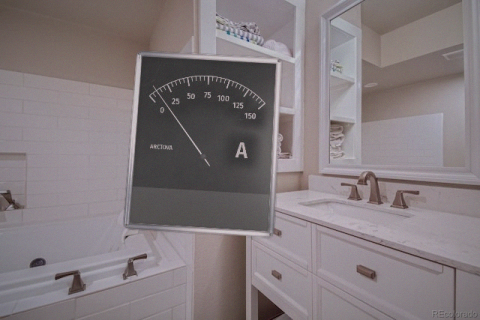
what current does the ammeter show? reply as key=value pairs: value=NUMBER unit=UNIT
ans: value=10 unit=A
